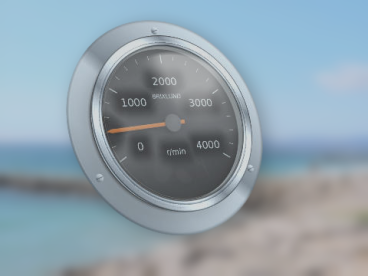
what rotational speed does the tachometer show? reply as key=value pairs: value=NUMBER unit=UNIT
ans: value=400 unit=rpm
